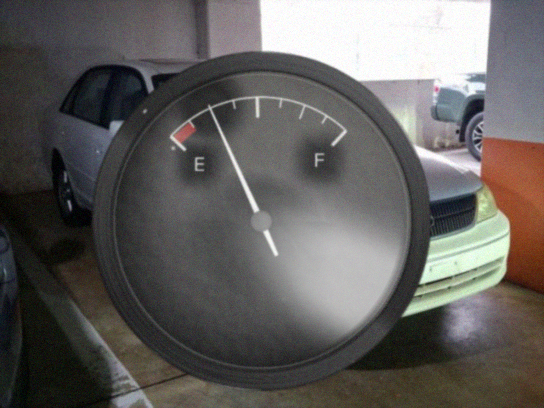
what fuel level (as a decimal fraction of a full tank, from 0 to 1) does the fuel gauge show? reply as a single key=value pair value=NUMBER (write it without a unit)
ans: value=0.25
